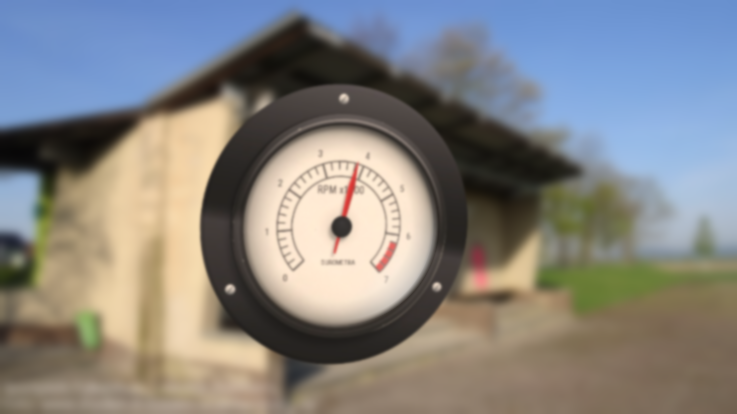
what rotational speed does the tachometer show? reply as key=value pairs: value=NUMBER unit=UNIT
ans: value=3800 unit=rpm
